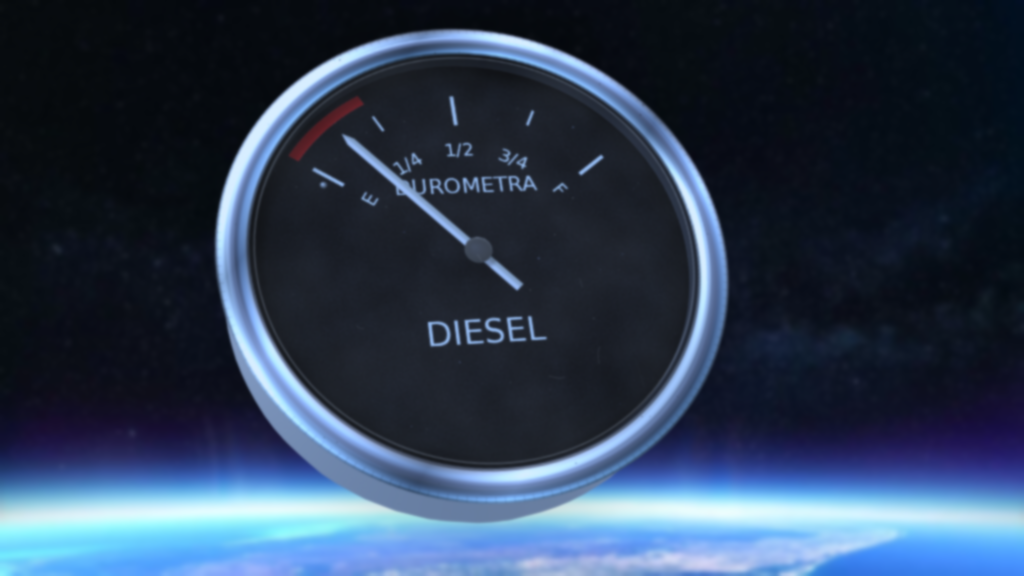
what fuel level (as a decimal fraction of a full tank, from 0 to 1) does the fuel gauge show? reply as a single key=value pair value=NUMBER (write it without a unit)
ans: value=0.125
